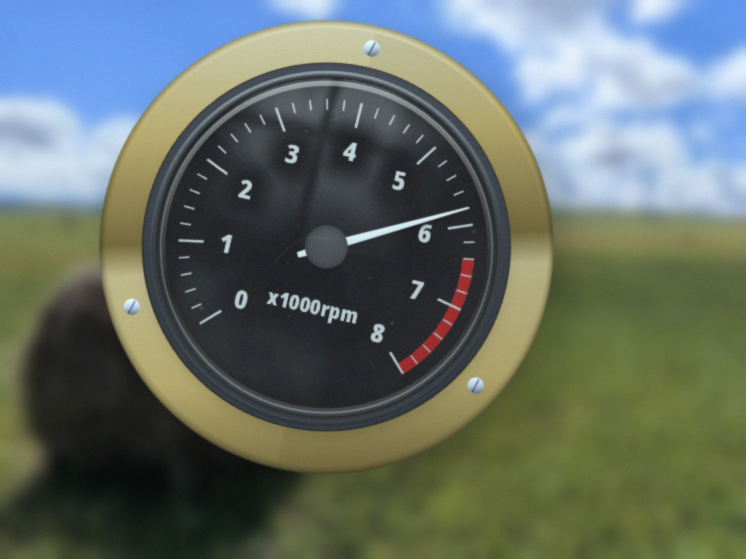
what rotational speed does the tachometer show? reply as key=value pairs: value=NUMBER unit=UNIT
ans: value=5800 unit=rpm
